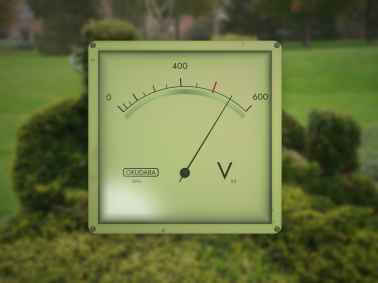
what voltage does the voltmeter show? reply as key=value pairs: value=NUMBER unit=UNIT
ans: value=550 unit=V
